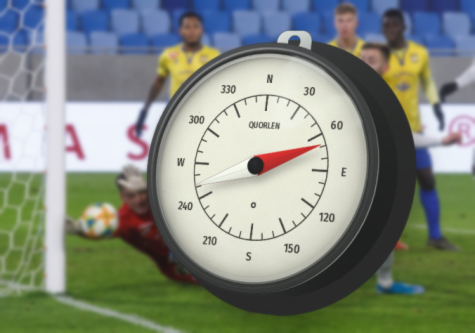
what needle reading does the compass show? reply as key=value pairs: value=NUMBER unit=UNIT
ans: value=70 unit=°
